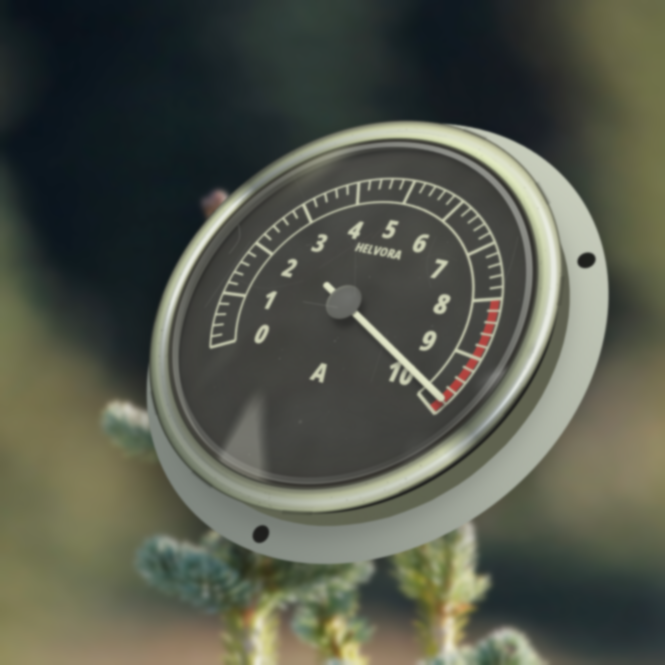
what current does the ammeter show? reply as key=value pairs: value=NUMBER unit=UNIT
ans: value=9.8 unit=A
